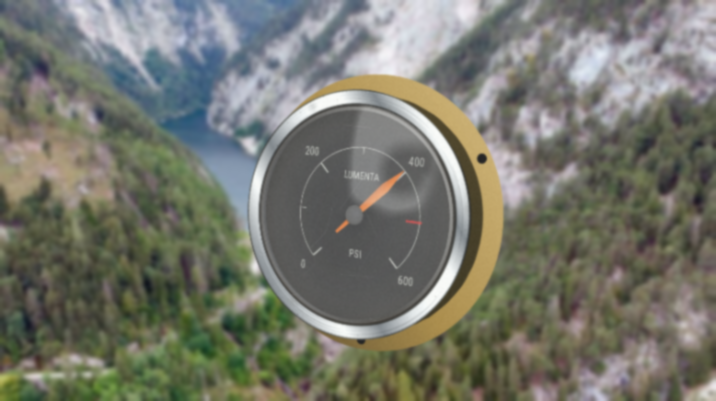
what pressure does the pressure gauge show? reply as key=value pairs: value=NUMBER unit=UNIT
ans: value=400 unit=psi
